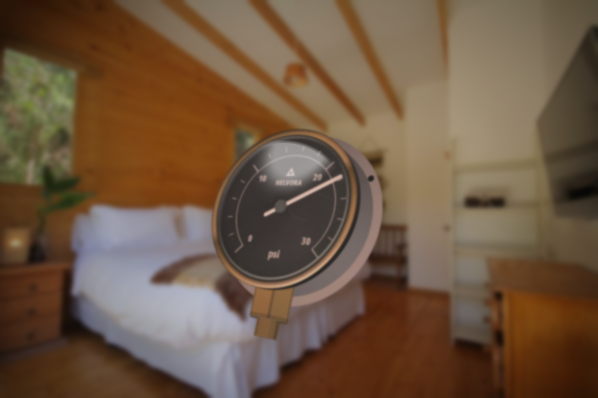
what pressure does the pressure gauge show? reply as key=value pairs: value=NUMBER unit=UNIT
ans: value=22 unit=psi
